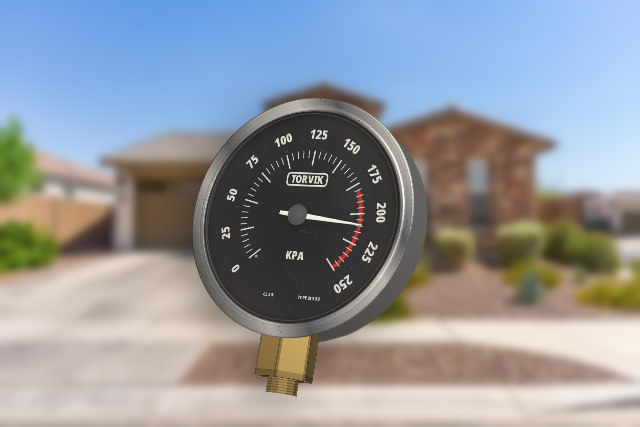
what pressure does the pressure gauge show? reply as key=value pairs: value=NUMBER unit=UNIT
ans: value=210 unit=kPa
